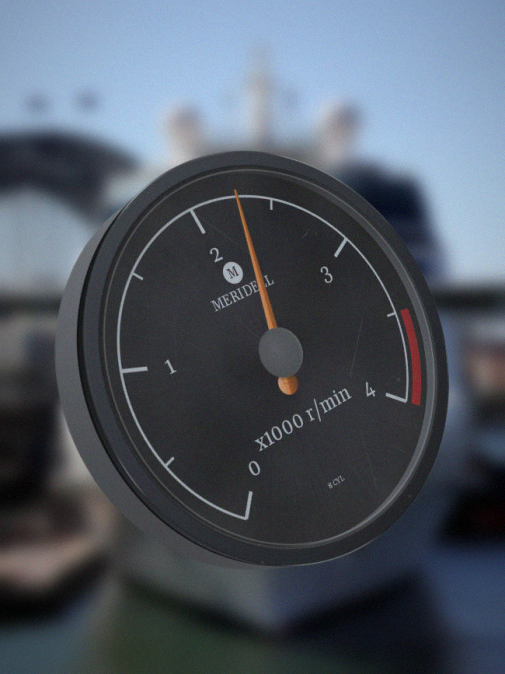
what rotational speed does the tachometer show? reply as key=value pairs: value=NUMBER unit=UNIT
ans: value=2250 unit=rpm
